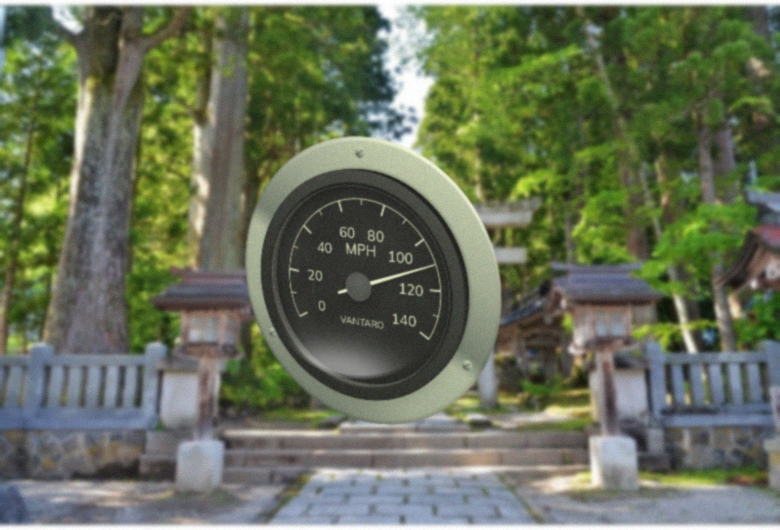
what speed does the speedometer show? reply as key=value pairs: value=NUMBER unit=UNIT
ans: value=110 unit=mph
